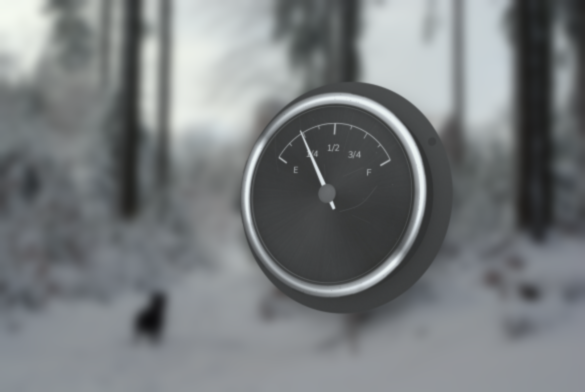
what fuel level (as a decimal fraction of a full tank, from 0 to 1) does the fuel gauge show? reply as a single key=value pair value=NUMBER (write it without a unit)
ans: value=0.25
